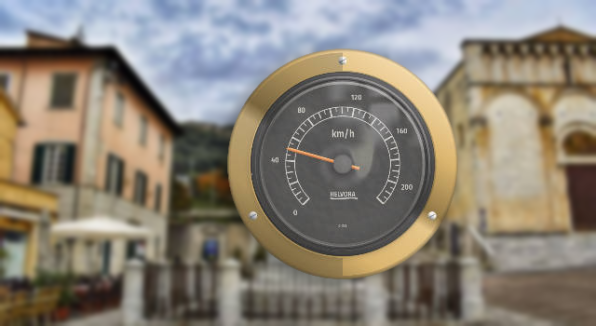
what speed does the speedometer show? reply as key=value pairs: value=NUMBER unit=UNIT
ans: value=50 unit=km/h
